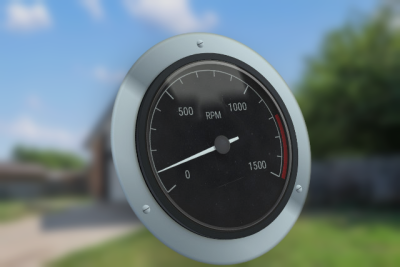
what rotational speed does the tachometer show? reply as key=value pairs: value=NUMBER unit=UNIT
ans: value=100 unit=rpm
